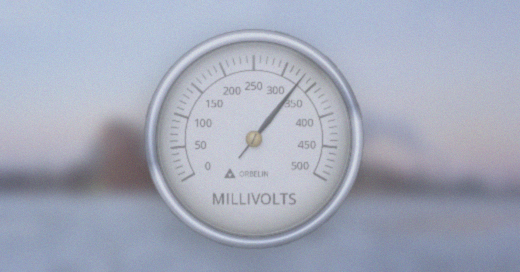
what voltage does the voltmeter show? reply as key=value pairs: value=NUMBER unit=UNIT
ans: value=330 unit=mV
